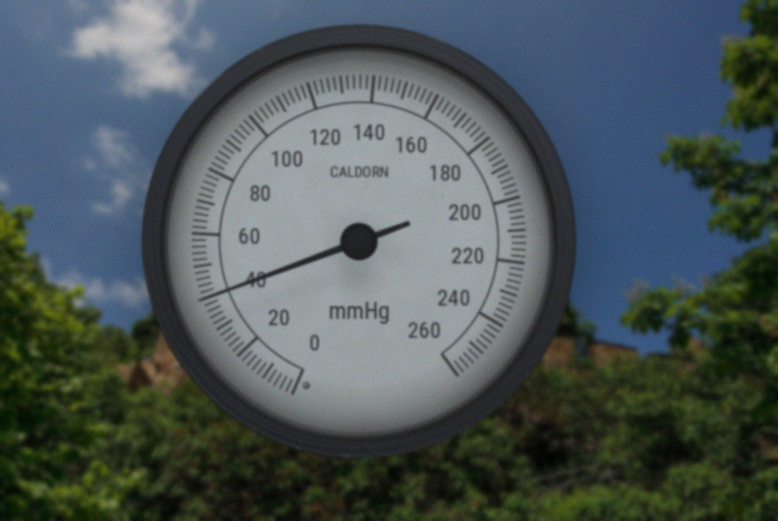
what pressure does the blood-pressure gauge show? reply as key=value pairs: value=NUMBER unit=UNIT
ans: value=40 unit=mmHg
